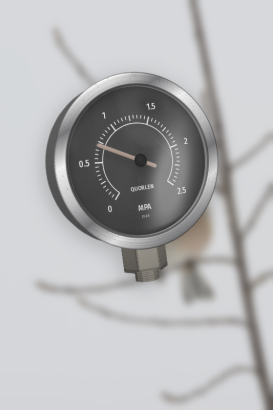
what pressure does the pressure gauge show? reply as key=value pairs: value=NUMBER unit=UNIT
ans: value=0.7 unit=MPa
